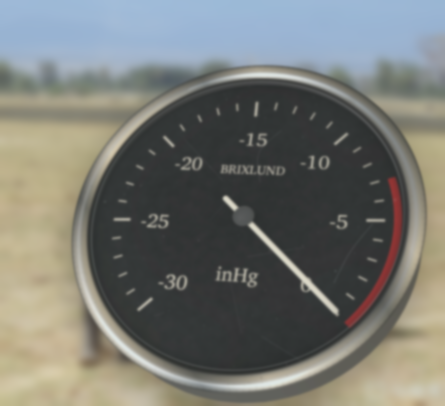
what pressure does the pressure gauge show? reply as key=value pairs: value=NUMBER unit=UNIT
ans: value=0 unit=inHg
